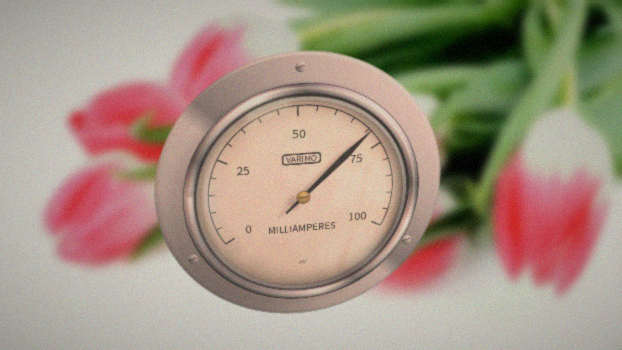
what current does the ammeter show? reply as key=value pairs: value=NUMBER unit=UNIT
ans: value=70 unit=mA
